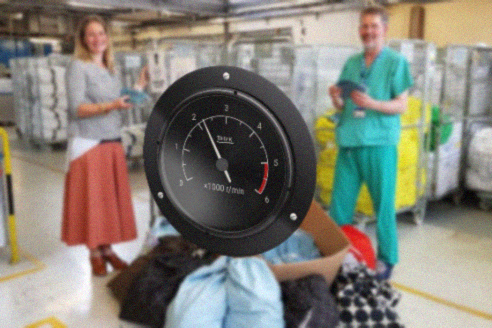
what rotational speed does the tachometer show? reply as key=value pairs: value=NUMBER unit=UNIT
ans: value=2250 unit=rpm
